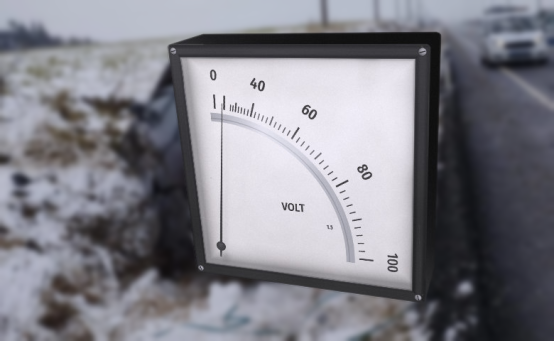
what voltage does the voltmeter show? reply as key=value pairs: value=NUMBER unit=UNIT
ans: value=20 unit=V
